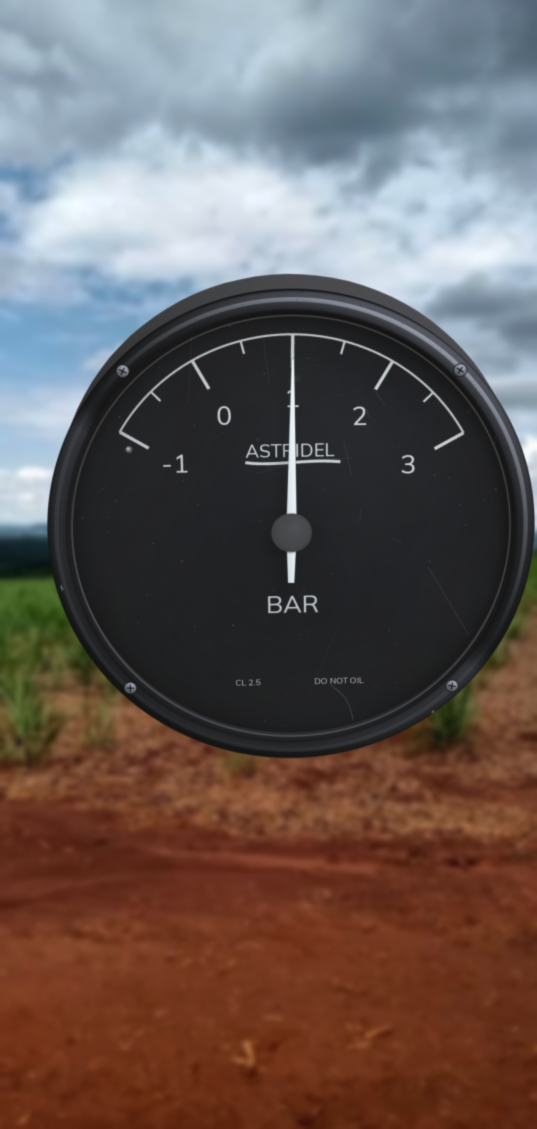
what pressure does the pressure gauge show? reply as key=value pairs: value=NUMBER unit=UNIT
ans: value=1 unit=bar
